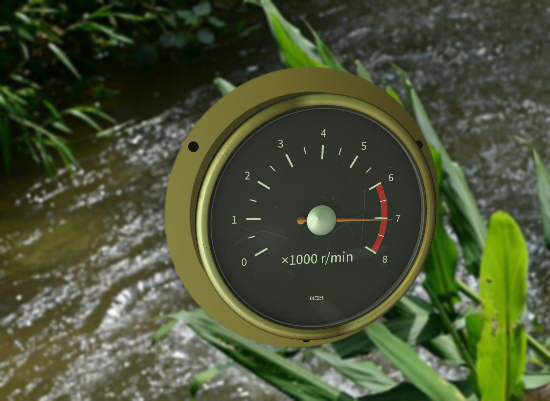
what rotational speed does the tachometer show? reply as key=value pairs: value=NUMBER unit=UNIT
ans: value=7000 unit=rpm
